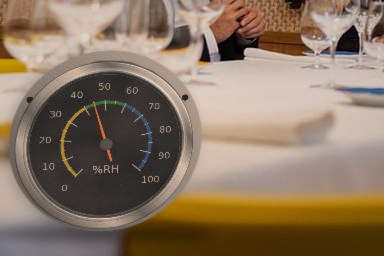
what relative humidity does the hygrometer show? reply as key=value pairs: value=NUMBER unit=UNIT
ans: value=45 unit=%
